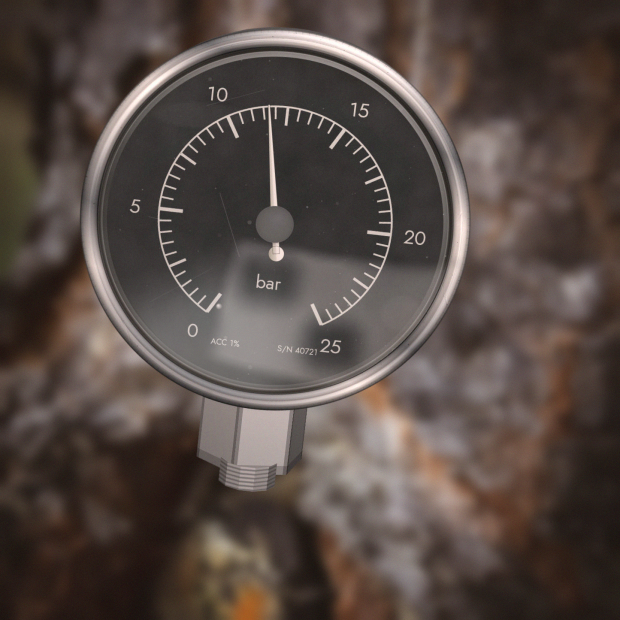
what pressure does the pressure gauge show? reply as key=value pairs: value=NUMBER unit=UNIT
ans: value=11.75 unit=bar
